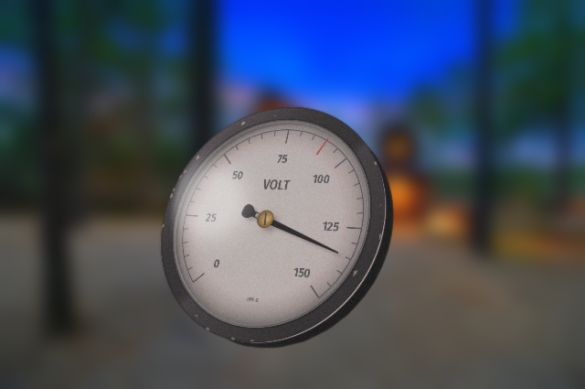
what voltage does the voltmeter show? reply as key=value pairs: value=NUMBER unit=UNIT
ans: value=135 unit=V
